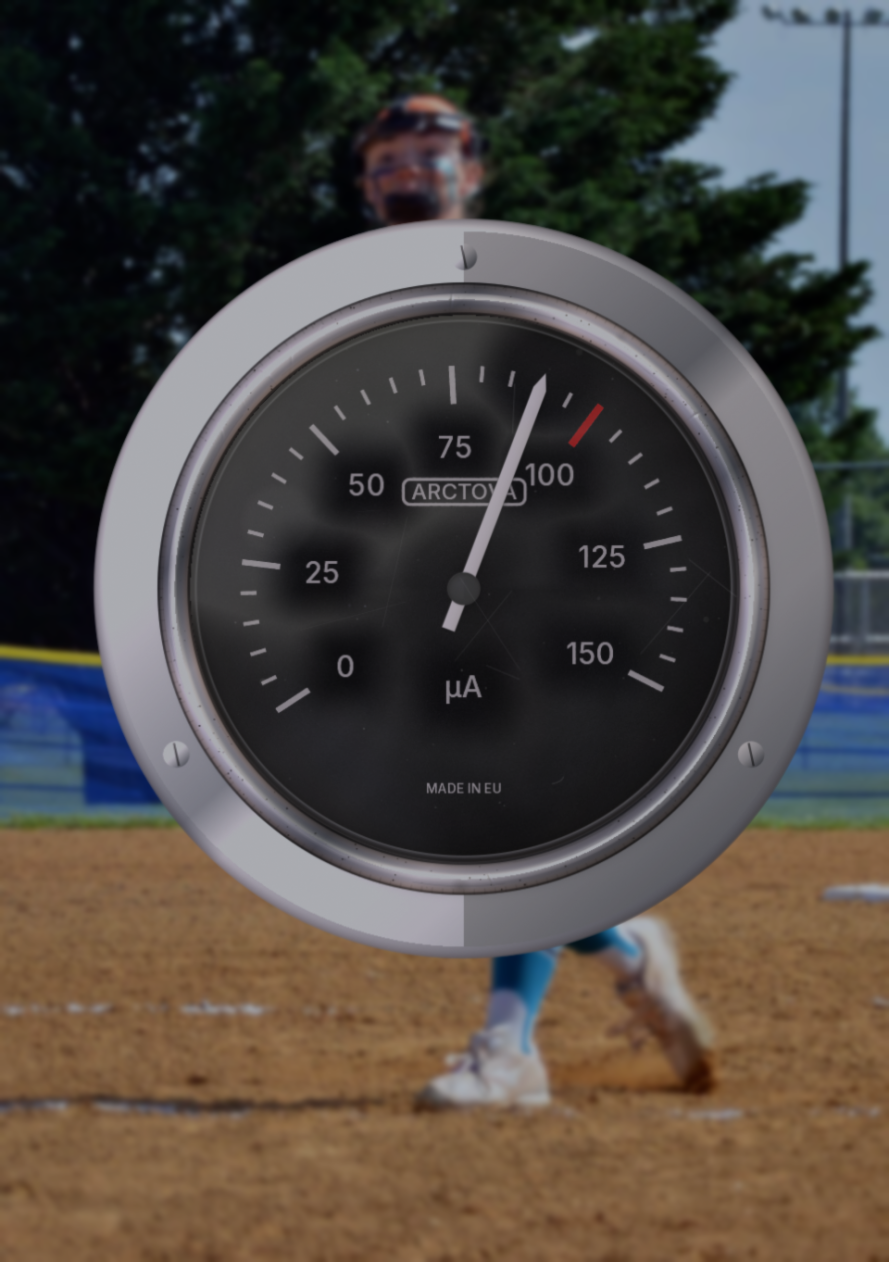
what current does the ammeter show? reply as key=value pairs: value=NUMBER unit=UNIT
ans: value=90 unit=µA
